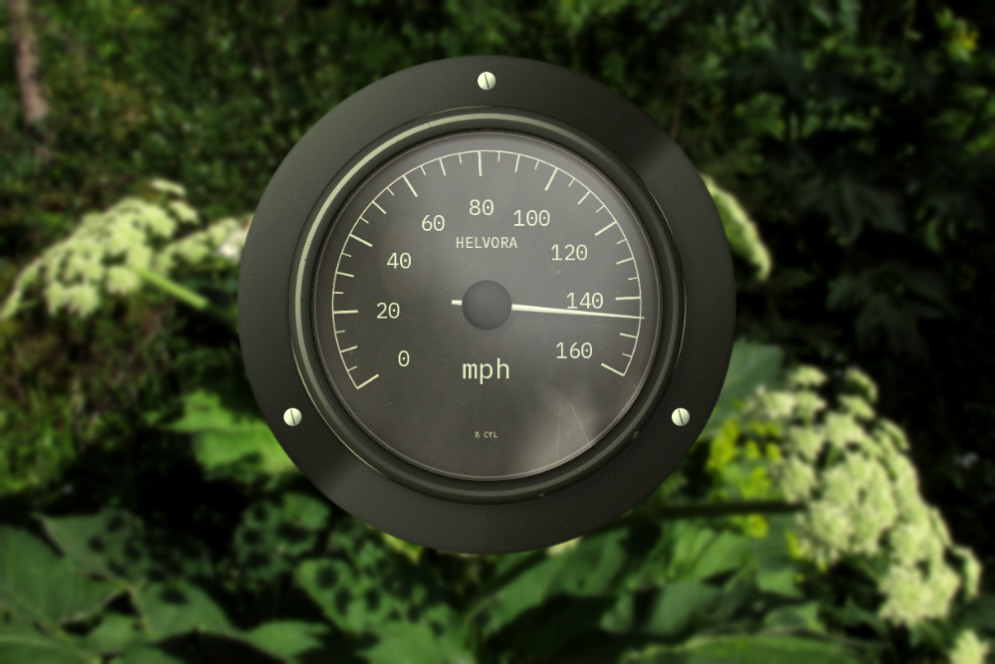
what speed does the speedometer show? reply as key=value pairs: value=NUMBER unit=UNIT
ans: value=145 unit=mph
